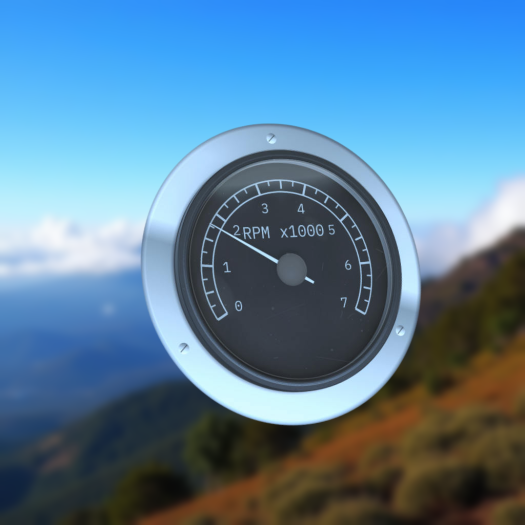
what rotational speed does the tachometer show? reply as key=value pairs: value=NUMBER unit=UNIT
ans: value=1750 unit=rpm
